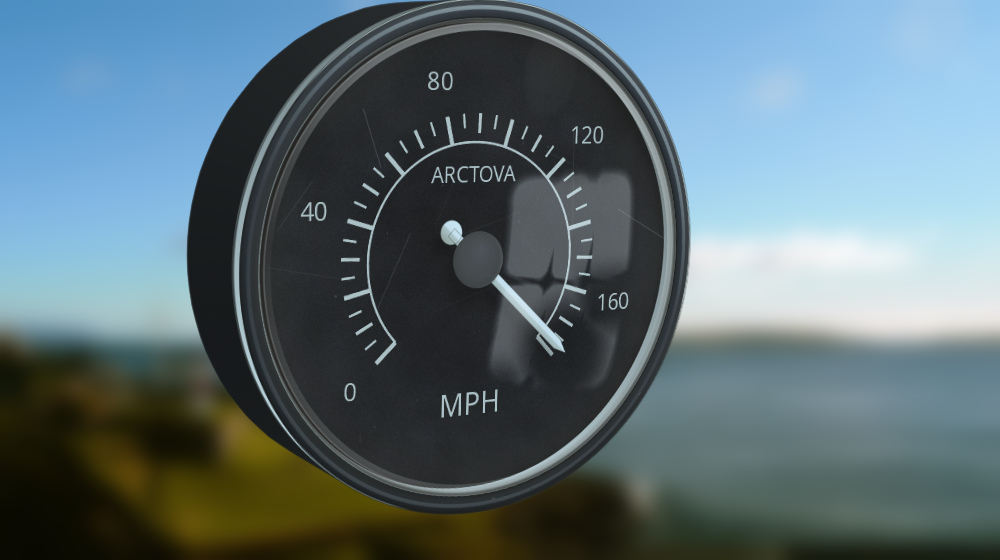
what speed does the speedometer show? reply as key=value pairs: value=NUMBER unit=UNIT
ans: value=177.5 unit=mph
